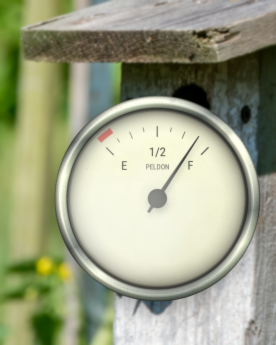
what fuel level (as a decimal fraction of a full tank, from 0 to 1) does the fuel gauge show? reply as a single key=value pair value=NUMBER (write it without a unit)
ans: value=0.875
